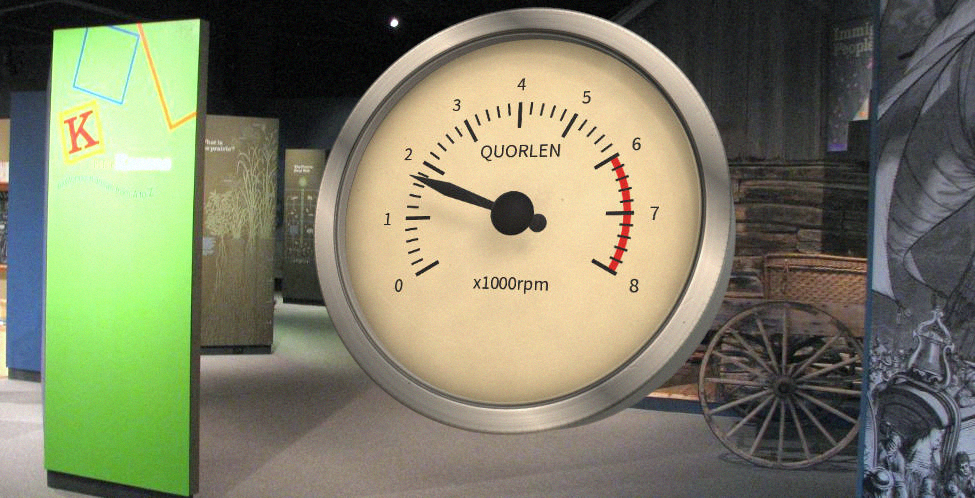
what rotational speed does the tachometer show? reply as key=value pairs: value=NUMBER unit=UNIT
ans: value=1700 unit=rpm
